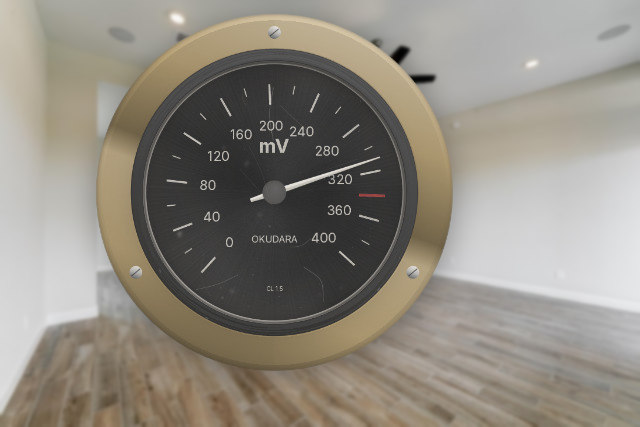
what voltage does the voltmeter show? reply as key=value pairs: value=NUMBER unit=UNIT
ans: value=310 unit=mV
